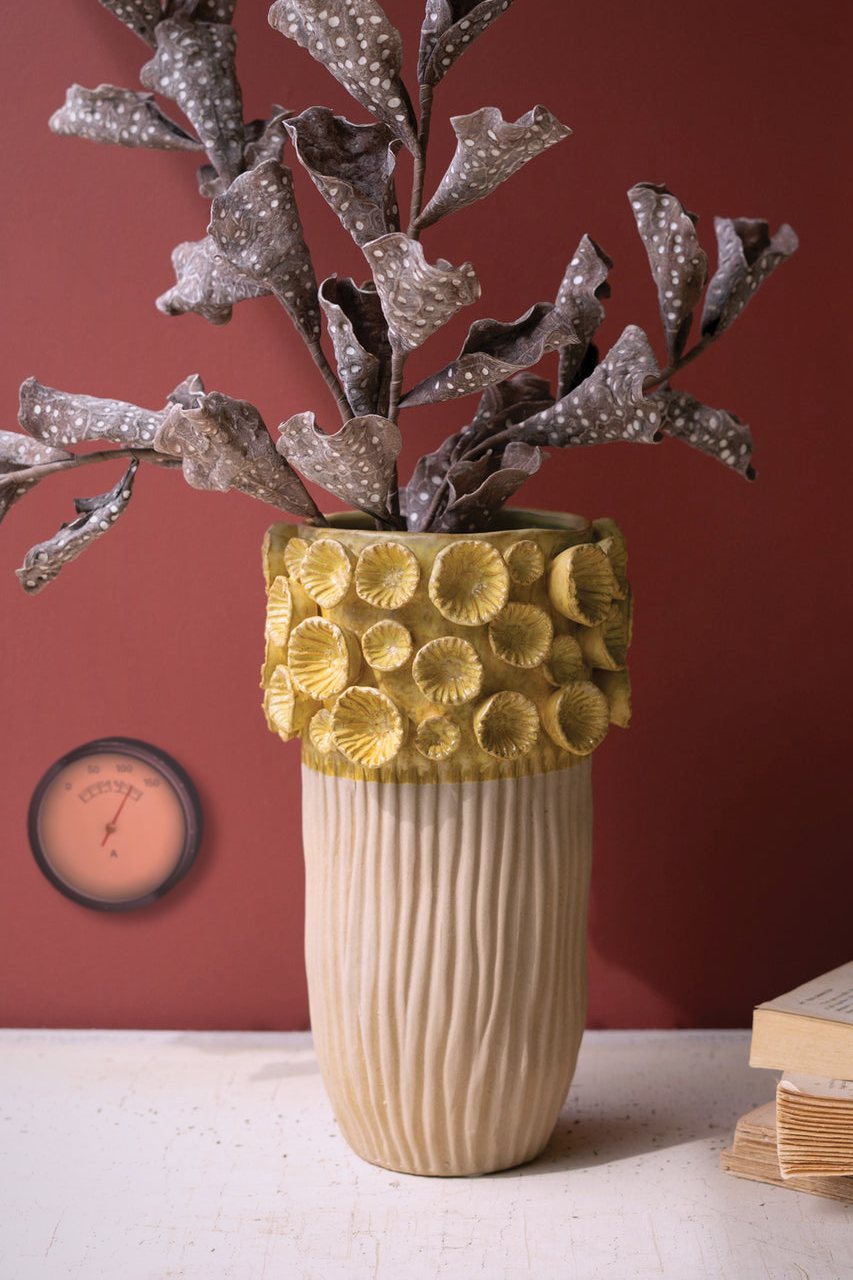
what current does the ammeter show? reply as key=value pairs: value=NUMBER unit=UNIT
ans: value=125 unit=A
